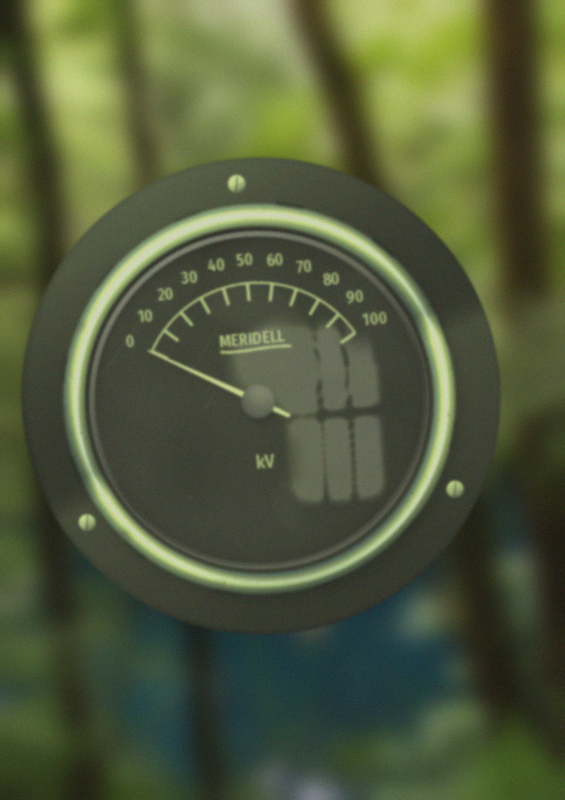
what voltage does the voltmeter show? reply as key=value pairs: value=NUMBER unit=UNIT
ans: value=0 unit=kV
